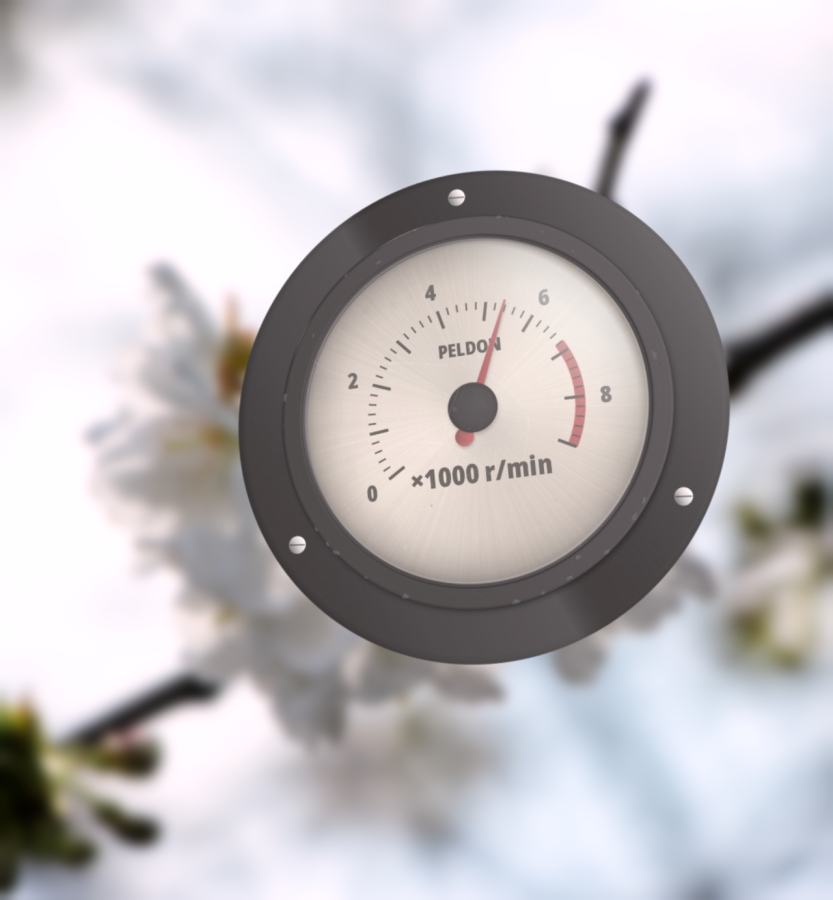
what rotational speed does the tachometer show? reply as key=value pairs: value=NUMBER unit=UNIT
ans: value=5400 unit=rpm
